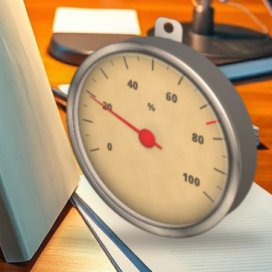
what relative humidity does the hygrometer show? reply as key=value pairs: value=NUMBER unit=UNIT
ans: value=20 unit=%
